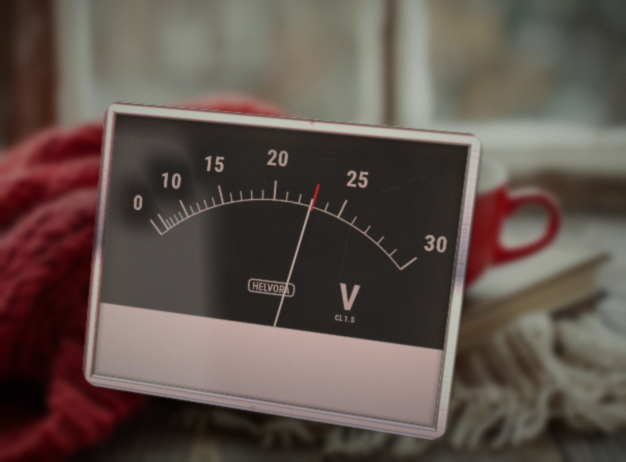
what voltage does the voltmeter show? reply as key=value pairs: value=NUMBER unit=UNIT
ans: value=23 unit=V
